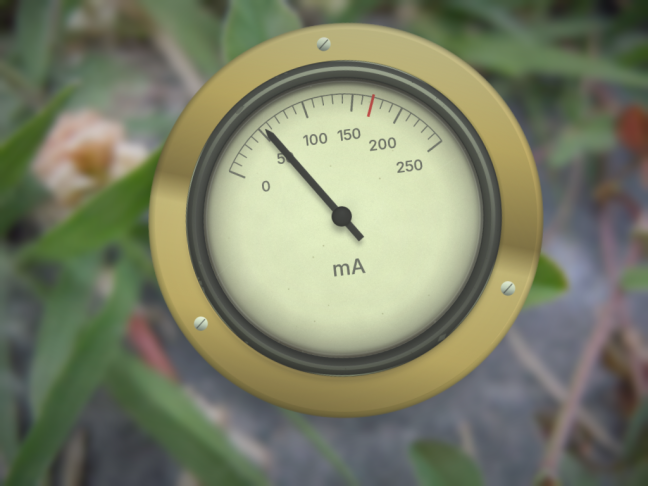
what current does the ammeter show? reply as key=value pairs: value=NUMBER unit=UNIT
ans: value=55 unit=mA
